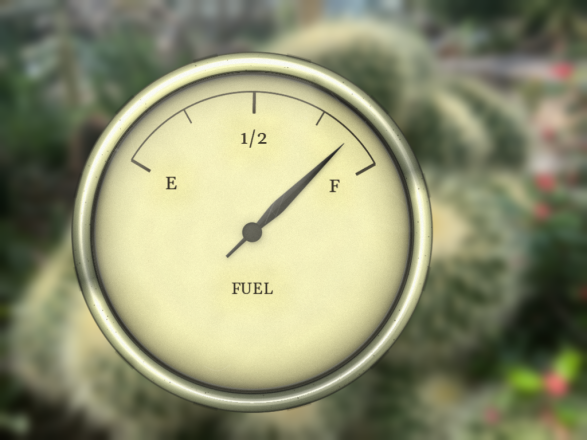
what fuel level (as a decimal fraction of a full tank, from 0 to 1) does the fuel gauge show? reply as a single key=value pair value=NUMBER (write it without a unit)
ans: value=0.875
